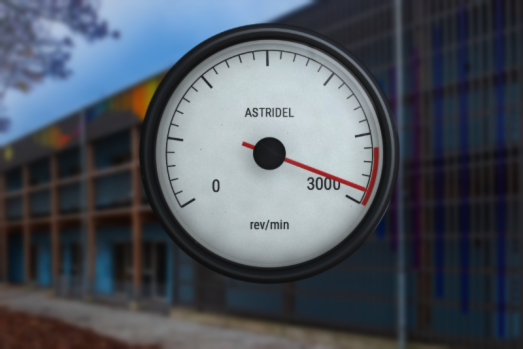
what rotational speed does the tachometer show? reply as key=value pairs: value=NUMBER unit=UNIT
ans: value=2900 unit=rpm
